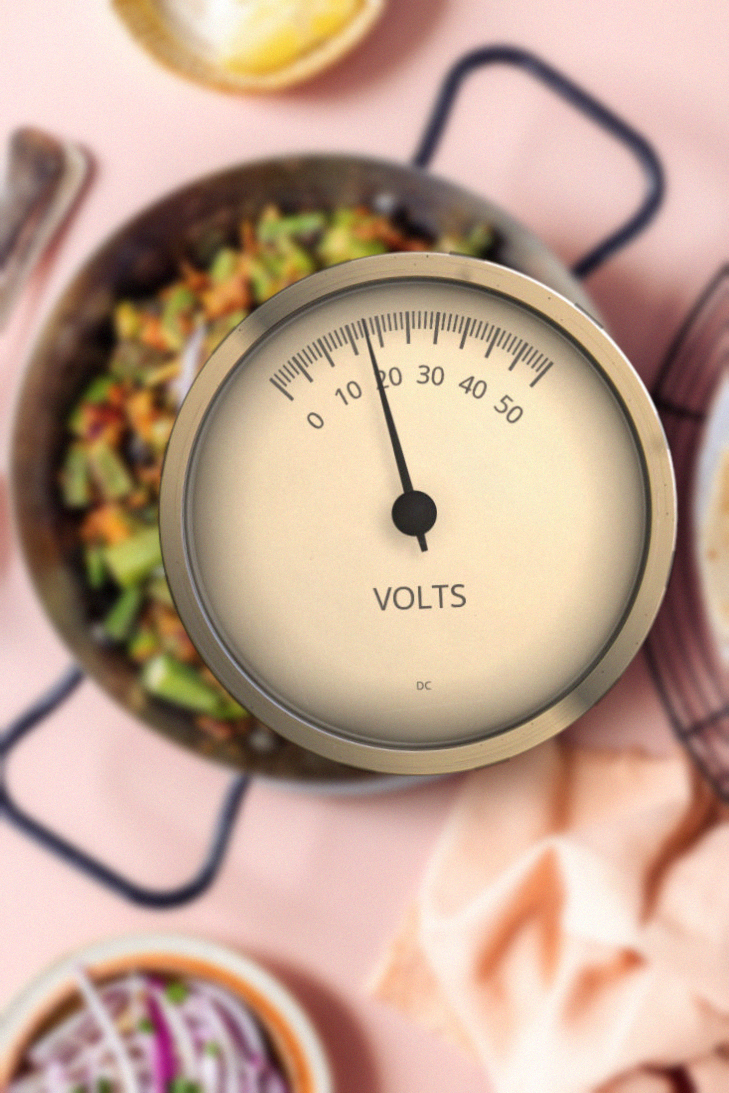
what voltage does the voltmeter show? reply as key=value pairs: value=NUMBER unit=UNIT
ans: value=18 unit=V
